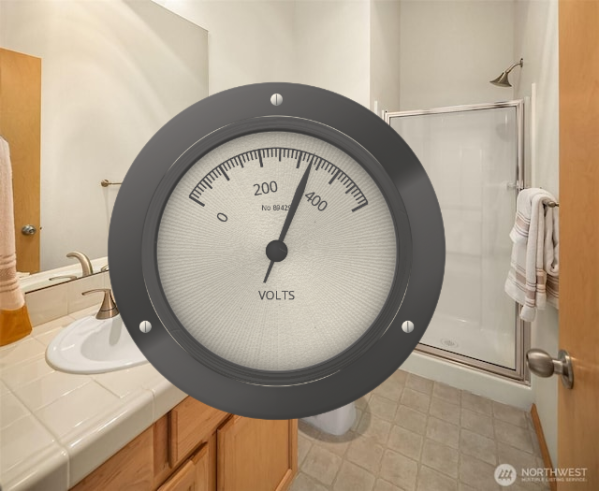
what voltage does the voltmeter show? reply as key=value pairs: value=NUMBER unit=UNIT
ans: value=330 unit=V
